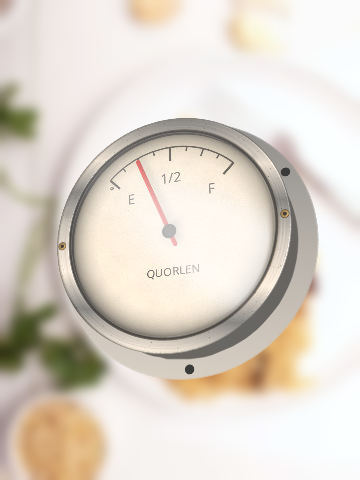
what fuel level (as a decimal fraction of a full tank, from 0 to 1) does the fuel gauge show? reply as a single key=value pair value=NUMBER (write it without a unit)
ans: value=0.25
